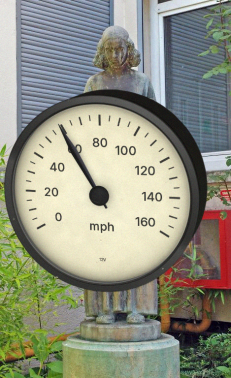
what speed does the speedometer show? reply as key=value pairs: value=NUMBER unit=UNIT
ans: value=60 unit=mph
